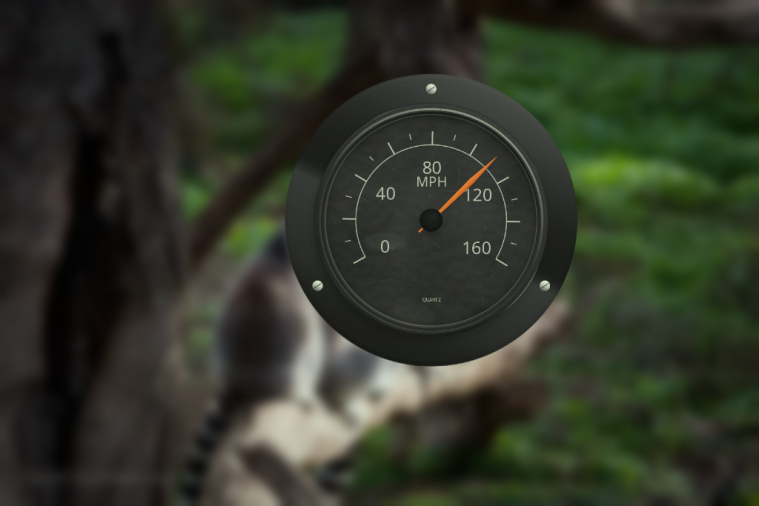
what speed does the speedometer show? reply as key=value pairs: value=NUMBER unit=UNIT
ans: value=110 unit=mph
